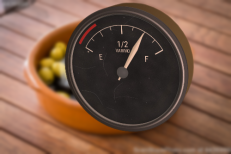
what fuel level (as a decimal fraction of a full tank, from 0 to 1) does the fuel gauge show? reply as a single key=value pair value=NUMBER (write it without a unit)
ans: value=0.75
